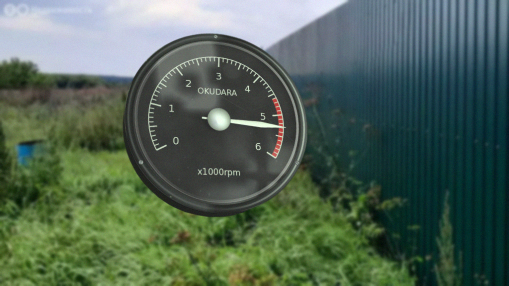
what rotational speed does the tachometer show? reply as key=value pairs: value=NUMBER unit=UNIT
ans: value=5300 unit=rpm
